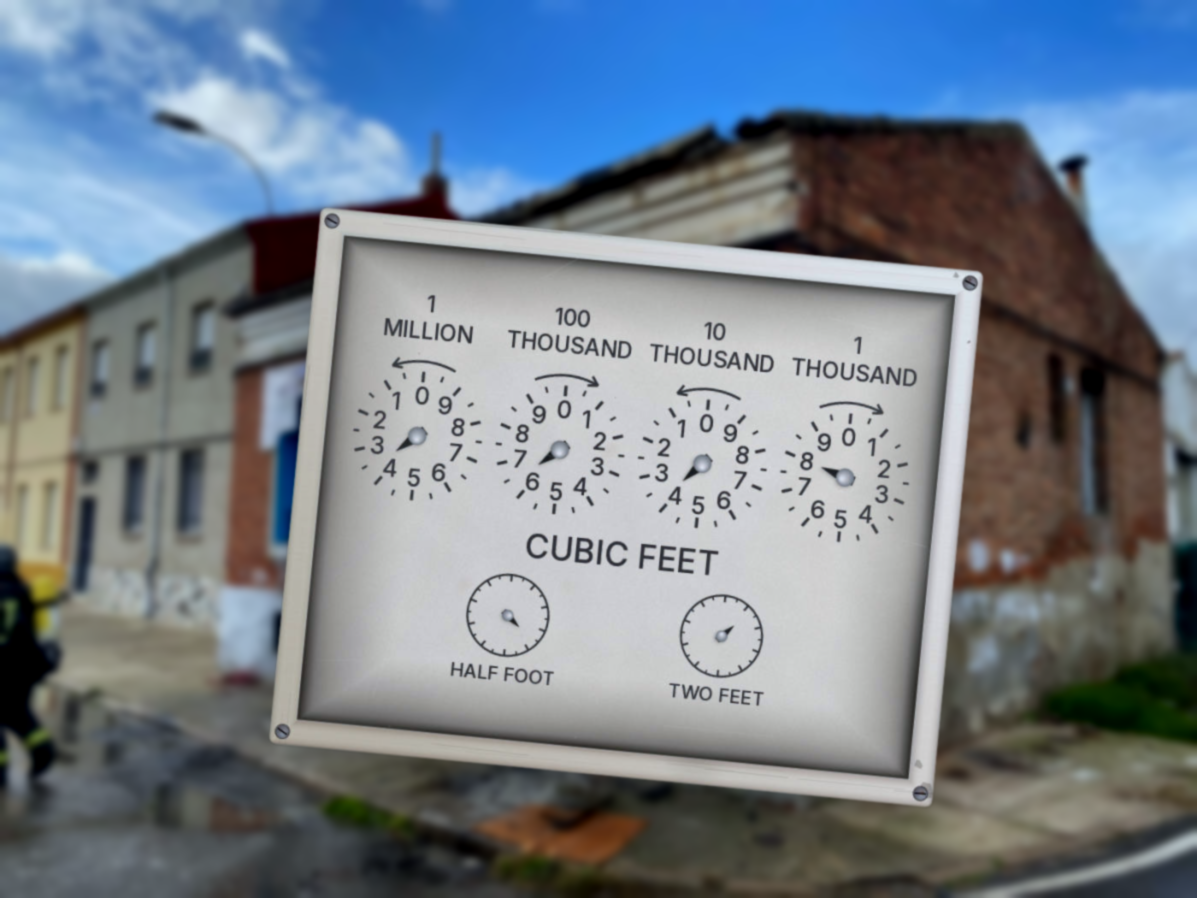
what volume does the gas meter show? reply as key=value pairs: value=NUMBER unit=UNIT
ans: value=363800 unit=ft³
